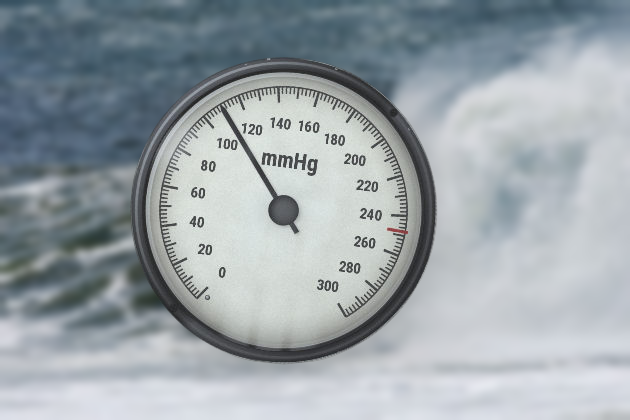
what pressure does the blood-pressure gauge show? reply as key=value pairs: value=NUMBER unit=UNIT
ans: value=110 unit=mmHg
